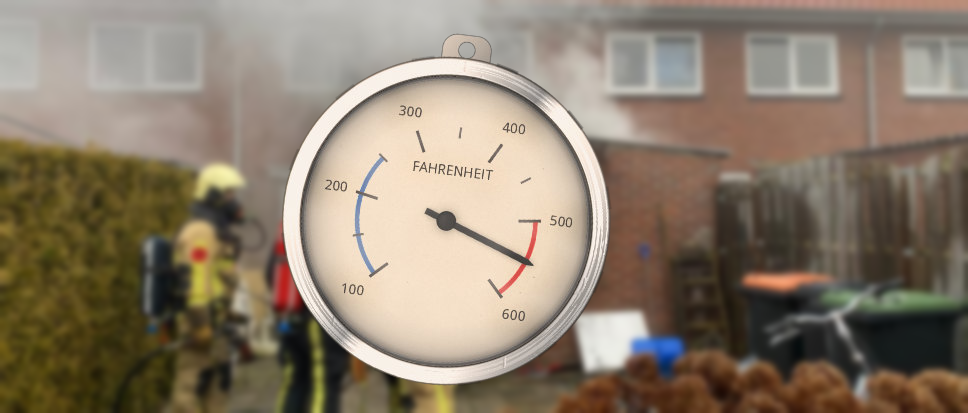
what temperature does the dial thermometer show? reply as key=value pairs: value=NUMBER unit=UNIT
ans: value=550 unit=°F
